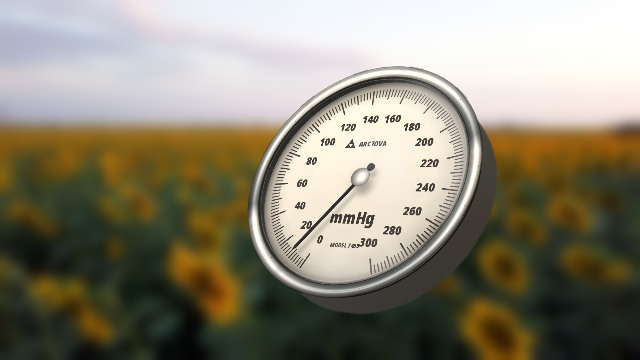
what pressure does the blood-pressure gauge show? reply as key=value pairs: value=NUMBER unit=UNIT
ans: value=10 unit=mmHg
